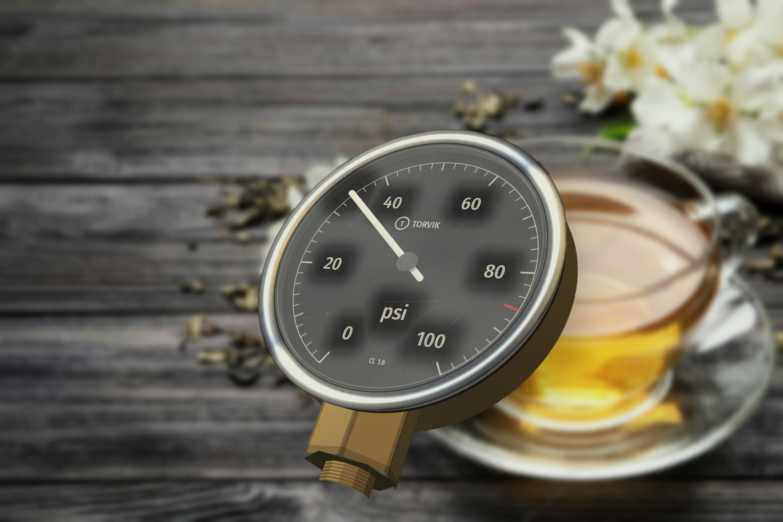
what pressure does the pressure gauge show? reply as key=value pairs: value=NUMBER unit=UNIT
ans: value=34 unit=psi
